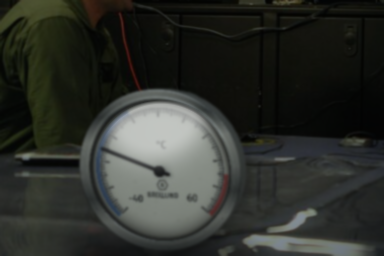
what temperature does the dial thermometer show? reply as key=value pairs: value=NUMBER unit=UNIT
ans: value=-15 unit=°C
